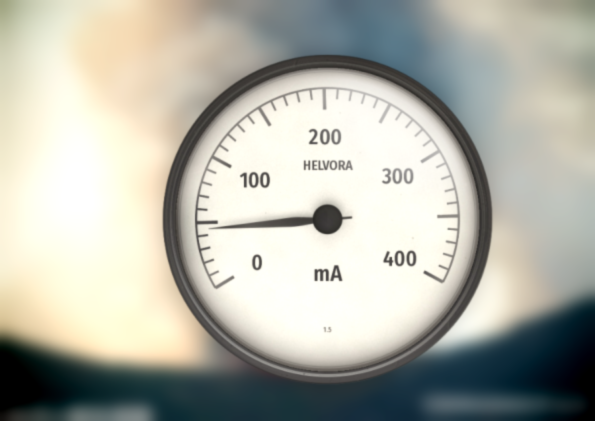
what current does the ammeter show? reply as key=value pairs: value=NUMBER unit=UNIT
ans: value=45 unit=mA
